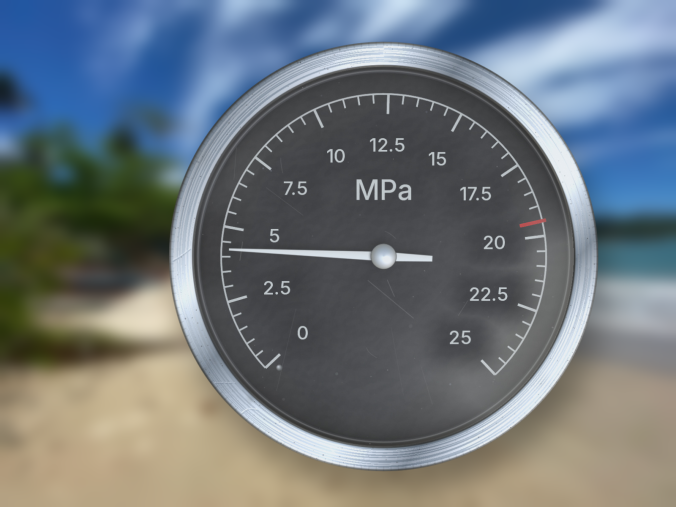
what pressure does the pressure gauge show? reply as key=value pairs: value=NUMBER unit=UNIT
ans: value=4.25 unit=MPa
